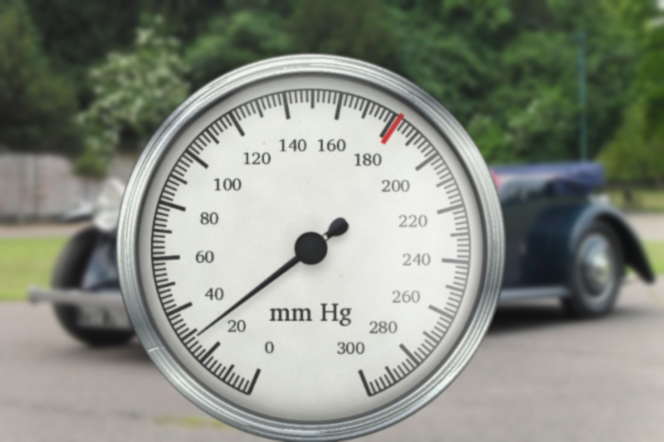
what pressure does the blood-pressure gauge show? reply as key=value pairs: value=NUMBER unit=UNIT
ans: value=28 unit=mmHg
